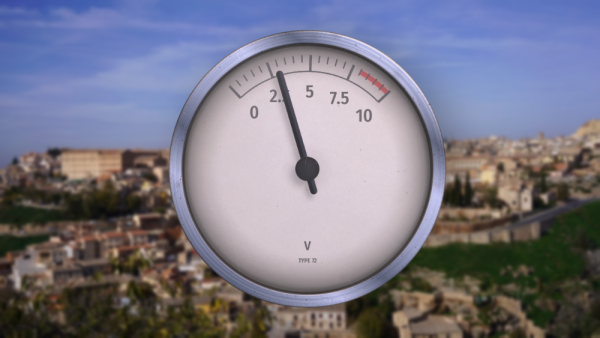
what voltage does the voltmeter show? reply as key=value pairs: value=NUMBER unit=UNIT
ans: value=3 unit=V
